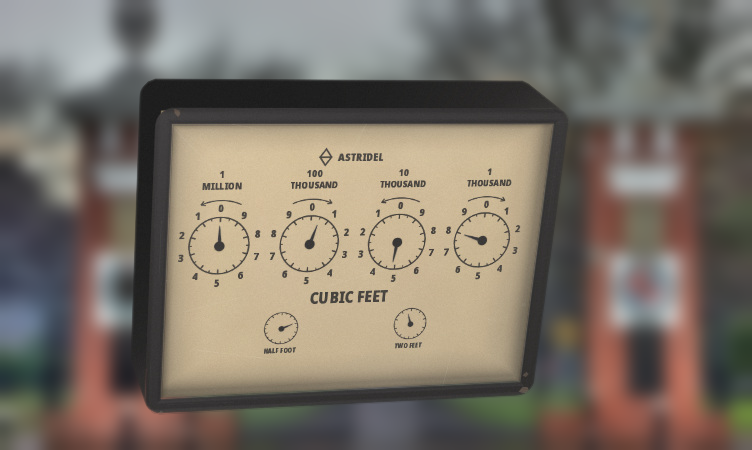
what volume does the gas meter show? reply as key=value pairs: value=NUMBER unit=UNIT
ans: value=4800 unit=ft³
